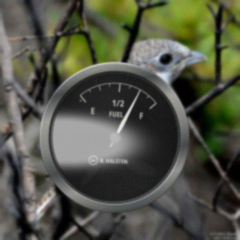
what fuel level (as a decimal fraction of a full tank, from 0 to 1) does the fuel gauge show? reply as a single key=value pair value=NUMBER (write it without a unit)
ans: value=0.75
